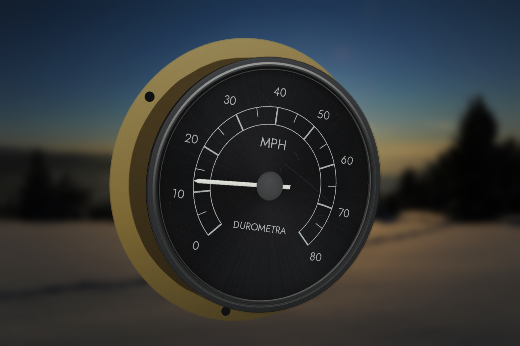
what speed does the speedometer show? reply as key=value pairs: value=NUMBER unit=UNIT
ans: value=12.5 unit=mph
